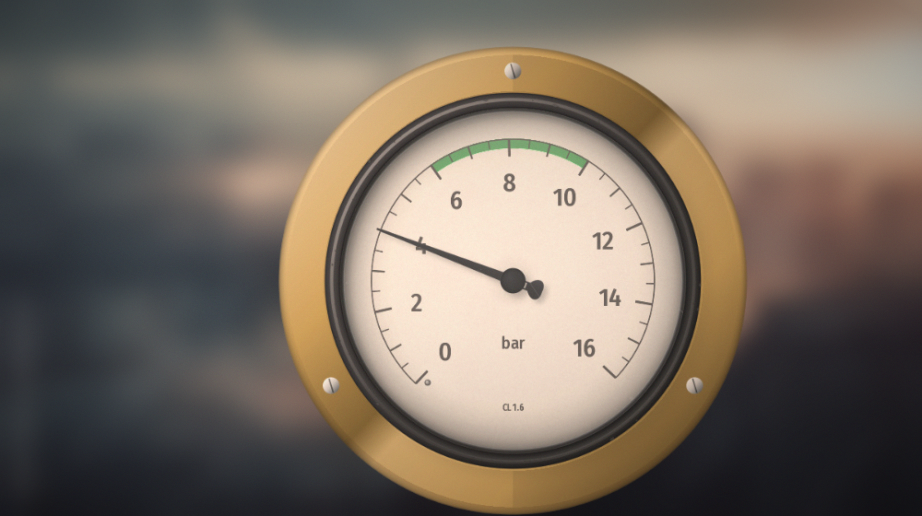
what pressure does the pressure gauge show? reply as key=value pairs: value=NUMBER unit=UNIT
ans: value=4 unit=bar
